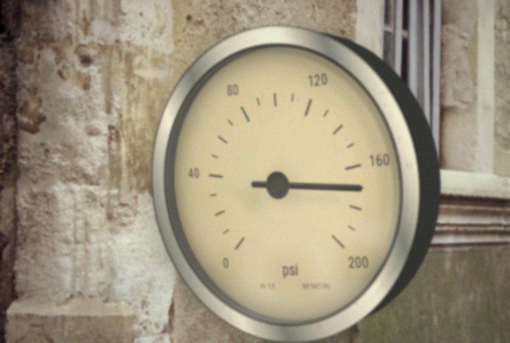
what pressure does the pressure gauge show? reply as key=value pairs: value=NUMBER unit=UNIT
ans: value=170 unit=psi
